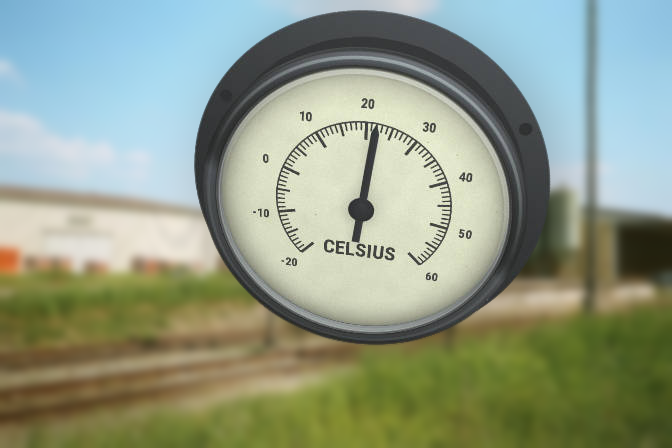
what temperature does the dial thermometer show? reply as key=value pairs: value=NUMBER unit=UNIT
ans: value=22 unit=°C
